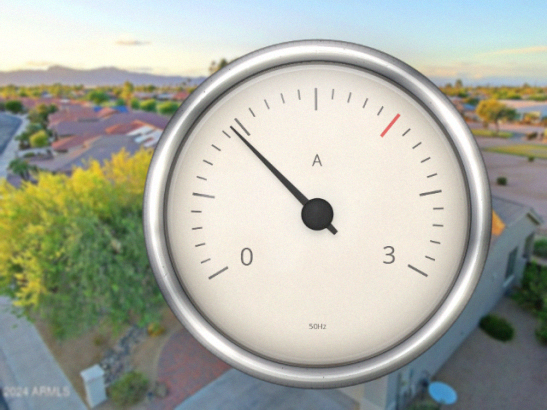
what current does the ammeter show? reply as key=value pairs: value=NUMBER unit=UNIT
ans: value=0.95 unit=A
